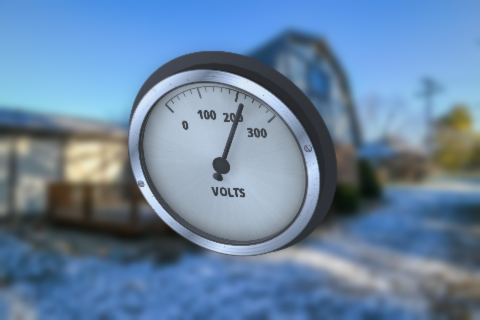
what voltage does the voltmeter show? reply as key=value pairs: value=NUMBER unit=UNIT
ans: value=220 unit=V
